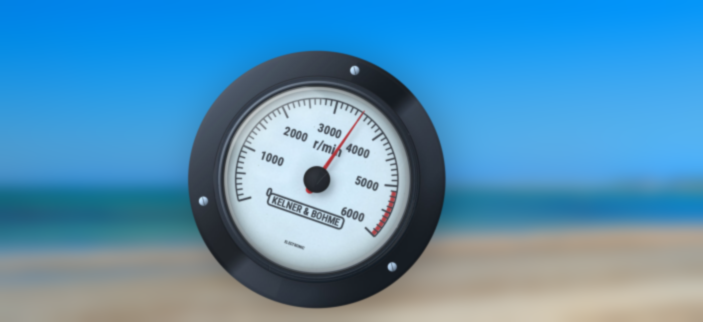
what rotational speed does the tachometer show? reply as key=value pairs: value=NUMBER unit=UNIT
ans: value=3500 unit=rpm
